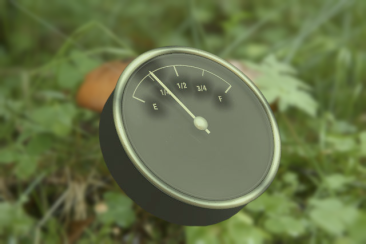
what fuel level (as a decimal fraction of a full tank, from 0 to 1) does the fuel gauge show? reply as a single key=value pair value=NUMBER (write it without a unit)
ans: value=0.25
